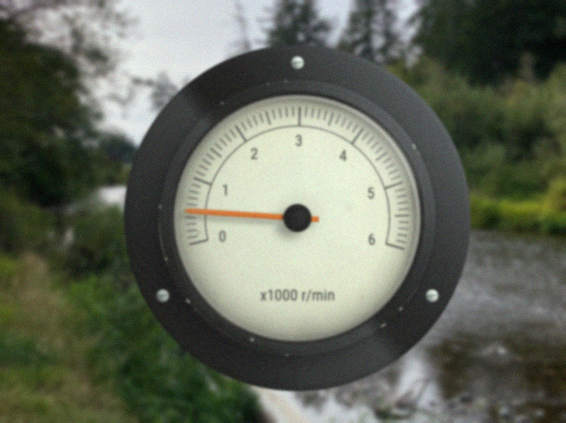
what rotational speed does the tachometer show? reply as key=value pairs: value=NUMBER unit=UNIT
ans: value=500 unit=rpm
